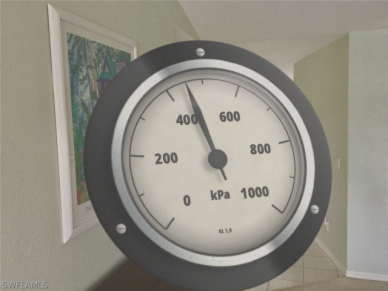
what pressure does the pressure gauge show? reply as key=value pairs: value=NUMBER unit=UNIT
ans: value=450 unit=kPa
